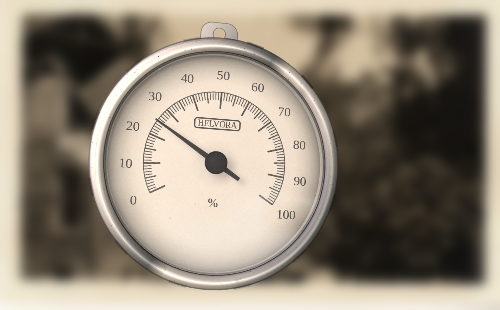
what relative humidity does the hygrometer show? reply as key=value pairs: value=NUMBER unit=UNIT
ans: value=25 unit=%
